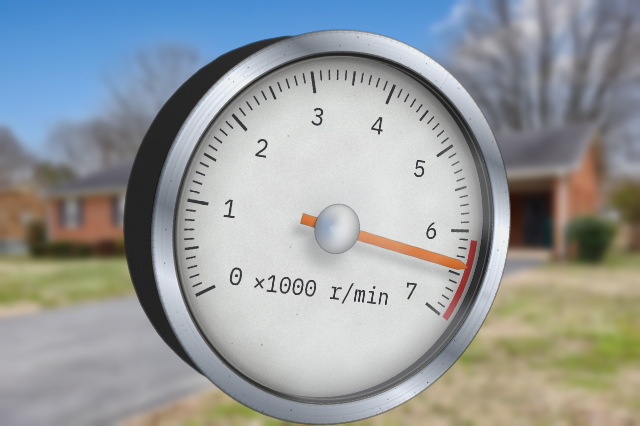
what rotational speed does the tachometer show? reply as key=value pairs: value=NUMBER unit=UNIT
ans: value=6400 unit=rpm
